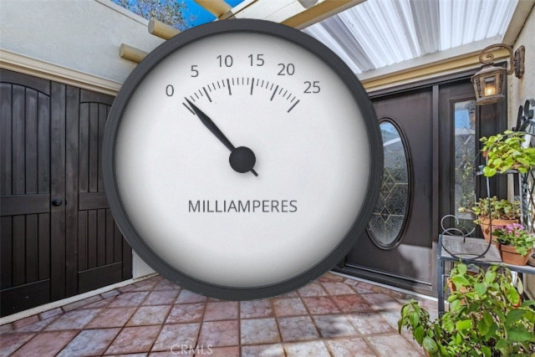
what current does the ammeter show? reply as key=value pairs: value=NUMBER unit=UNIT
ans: value=1 unit=mA
